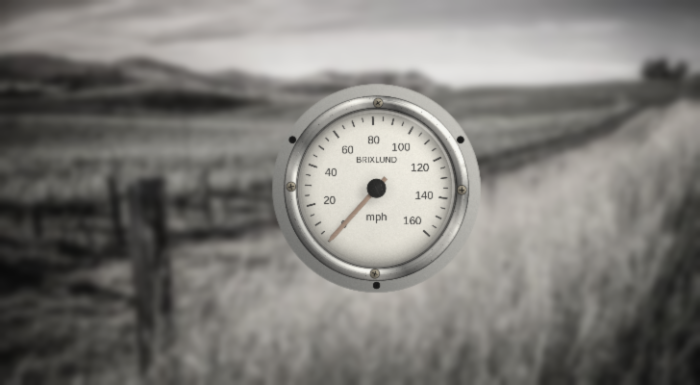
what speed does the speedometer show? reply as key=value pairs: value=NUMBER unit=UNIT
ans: value=0 unit=mph
